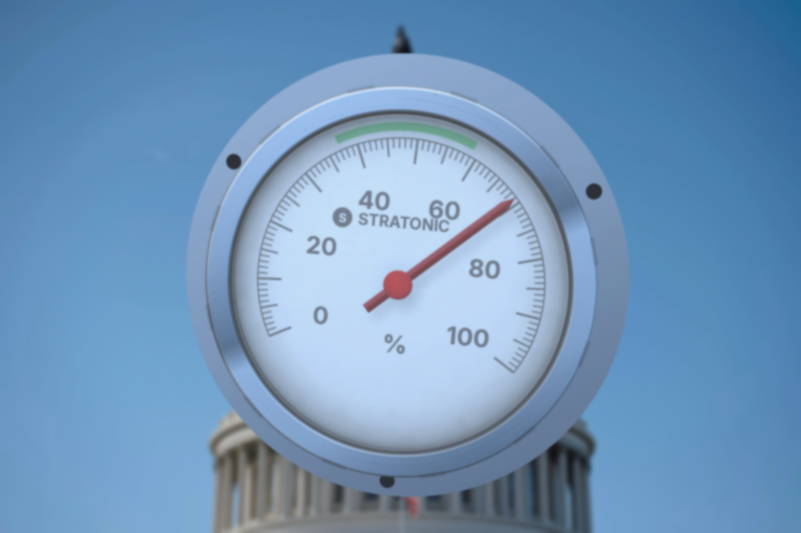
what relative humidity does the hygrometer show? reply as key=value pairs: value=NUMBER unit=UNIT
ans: value=69 unit=%
